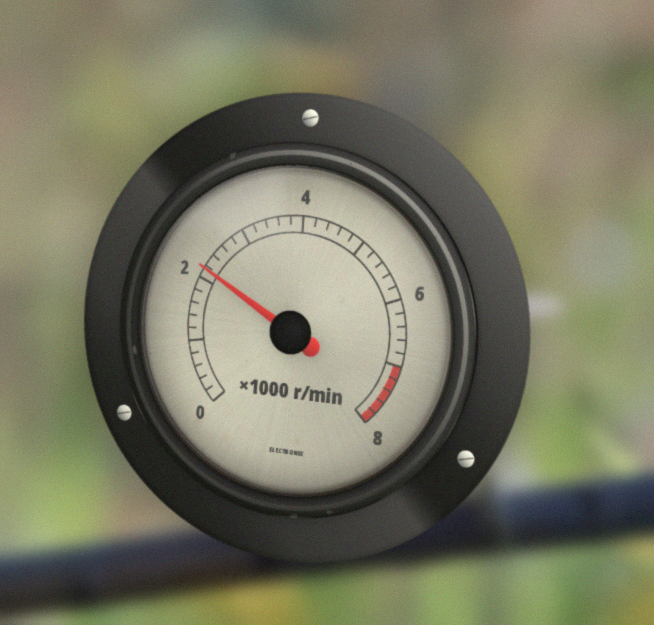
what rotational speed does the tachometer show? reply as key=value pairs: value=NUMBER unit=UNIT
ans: value=2200 unit=rpm
